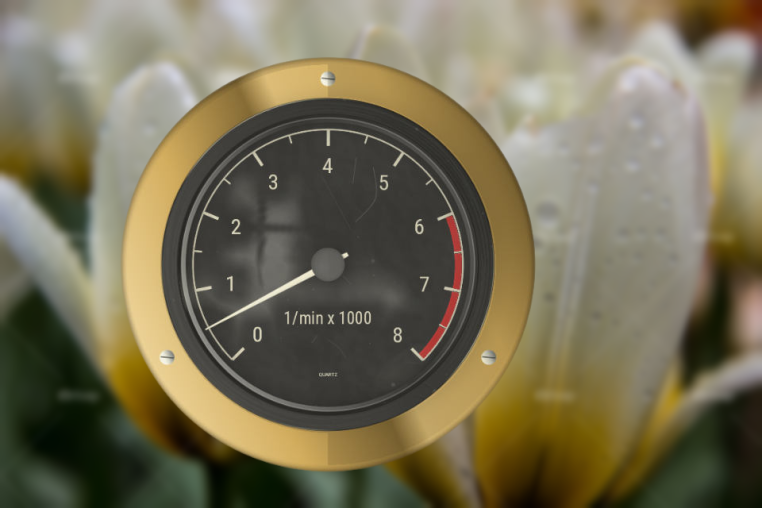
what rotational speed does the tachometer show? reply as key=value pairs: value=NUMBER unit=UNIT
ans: value=500 unit=rpm
